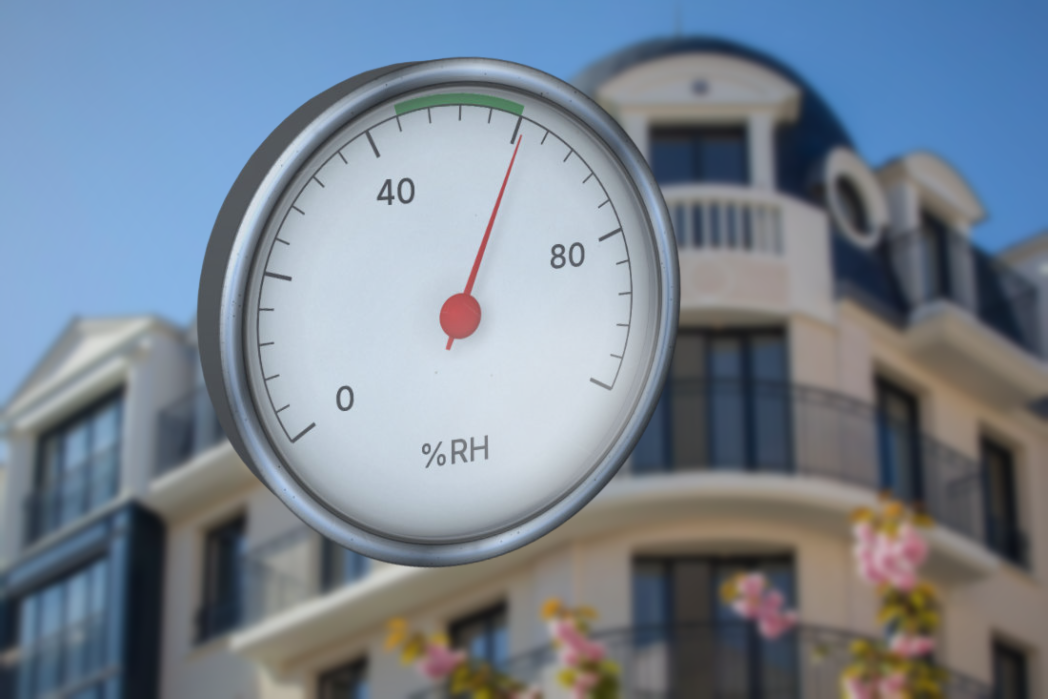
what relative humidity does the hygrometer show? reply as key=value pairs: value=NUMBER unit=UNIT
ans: value=60 unit=%
